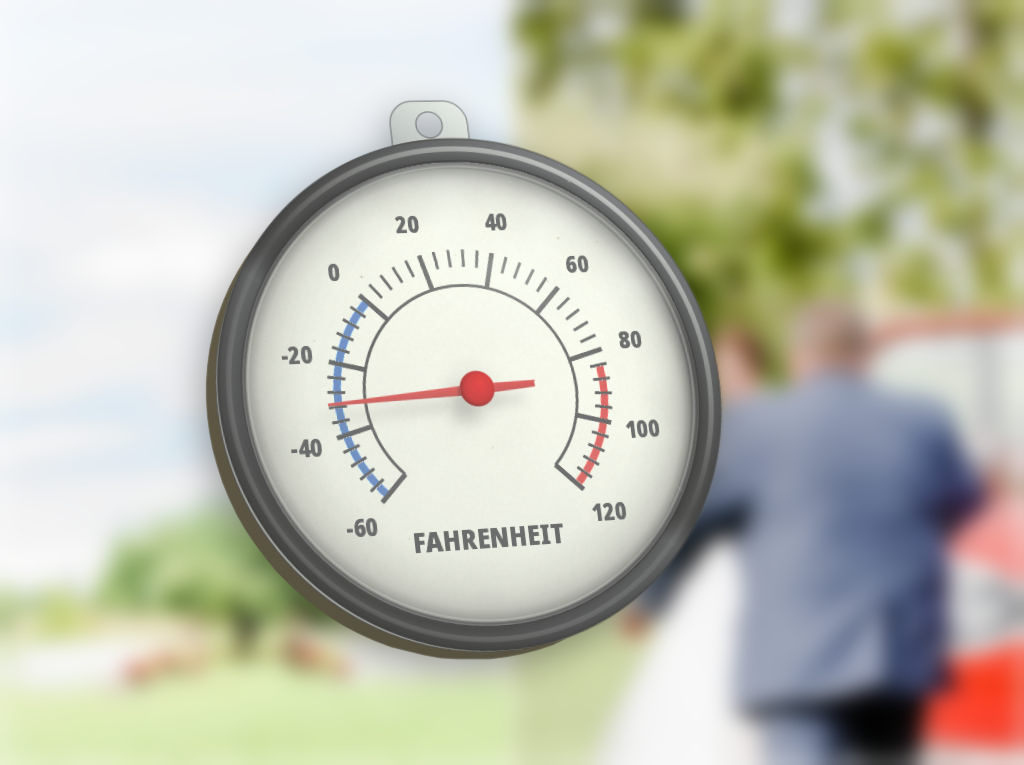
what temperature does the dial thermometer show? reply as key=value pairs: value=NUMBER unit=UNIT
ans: value=-32 unit=°F
